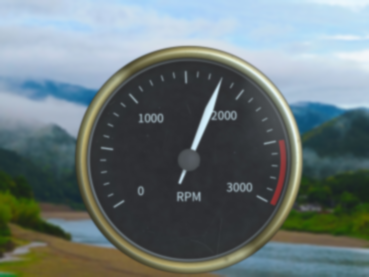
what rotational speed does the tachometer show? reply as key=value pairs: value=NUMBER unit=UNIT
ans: value=1800 unit=rpm
